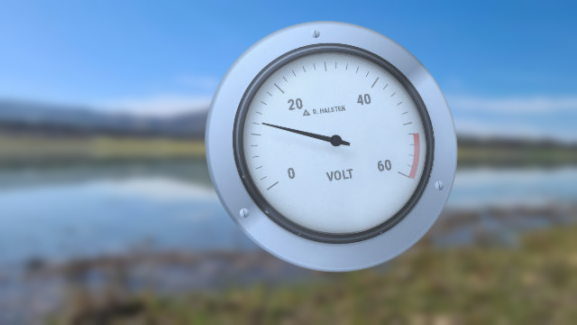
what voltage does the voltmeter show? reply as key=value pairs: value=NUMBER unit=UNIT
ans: value=12 unit=V
